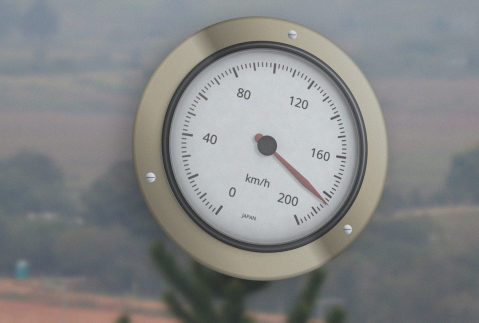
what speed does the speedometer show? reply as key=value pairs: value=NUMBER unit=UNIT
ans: value=184 unit=km/h
